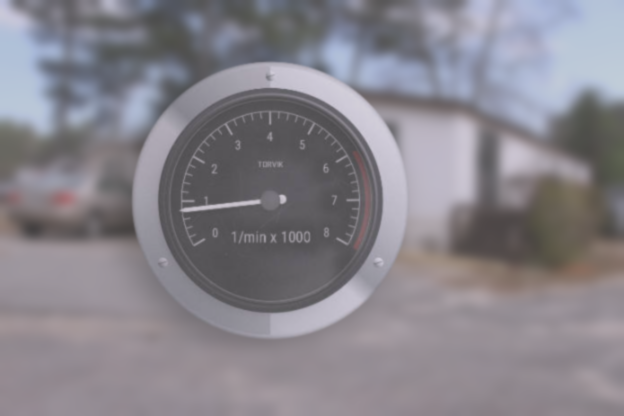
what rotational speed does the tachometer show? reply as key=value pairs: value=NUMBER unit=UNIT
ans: value=800 unit=rpm
